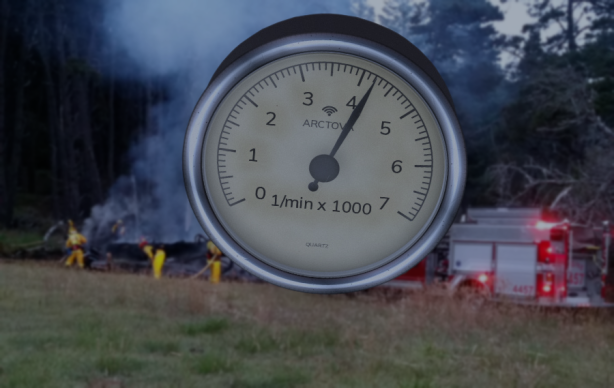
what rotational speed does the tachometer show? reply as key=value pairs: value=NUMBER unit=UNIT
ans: value=4200 unit=rpm
